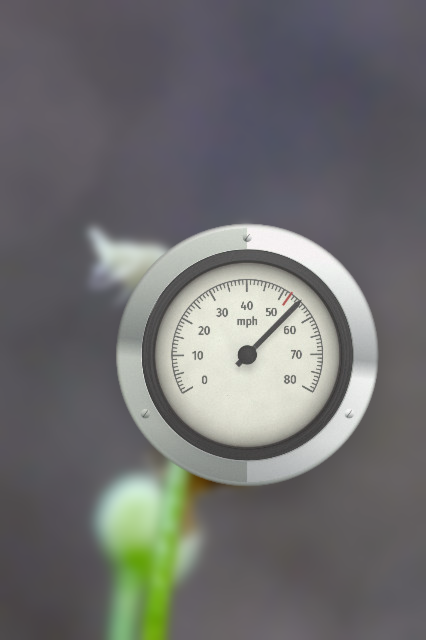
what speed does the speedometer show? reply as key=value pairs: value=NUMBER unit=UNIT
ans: value=55 unit=mph
